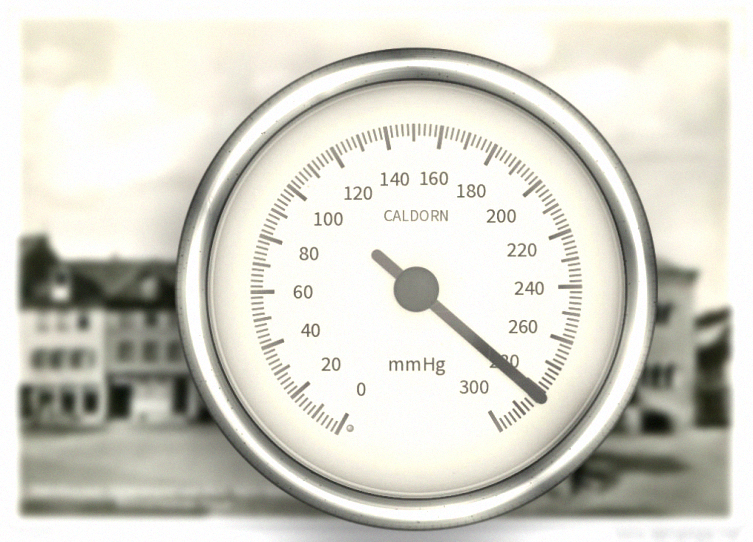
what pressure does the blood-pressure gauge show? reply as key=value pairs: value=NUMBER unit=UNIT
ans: value=282 unit=mmHg
